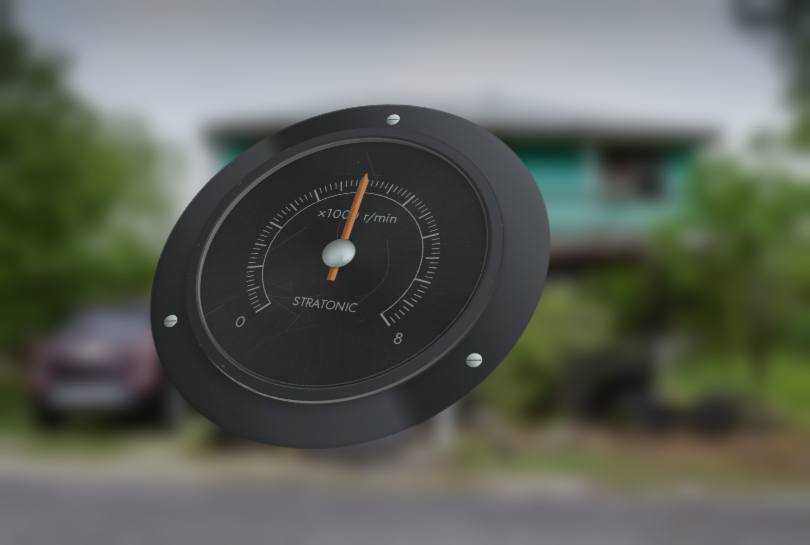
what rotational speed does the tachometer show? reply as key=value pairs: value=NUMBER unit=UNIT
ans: value=4000 unit=rpm
